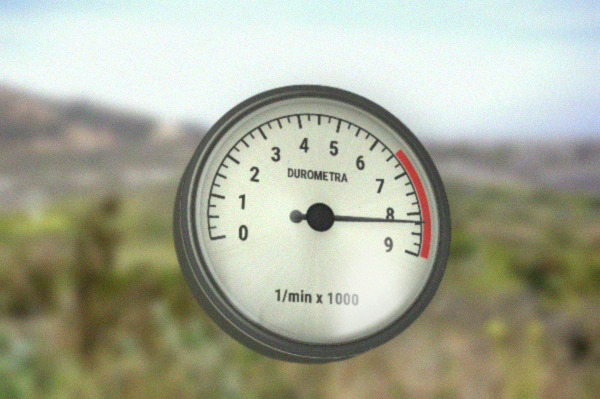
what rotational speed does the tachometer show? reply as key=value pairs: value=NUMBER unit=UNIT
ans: value=8250 unit=rpm
